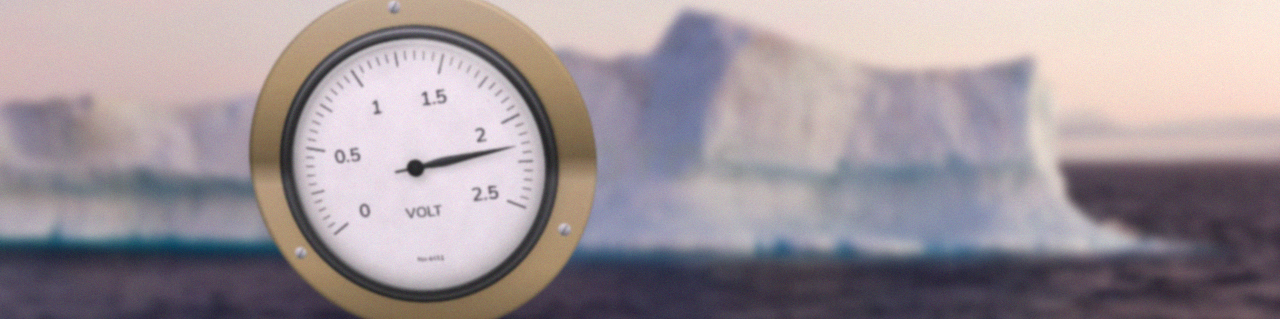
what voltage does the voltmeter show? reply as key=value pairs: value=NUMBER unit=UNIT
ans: value=2.15 unit=V
